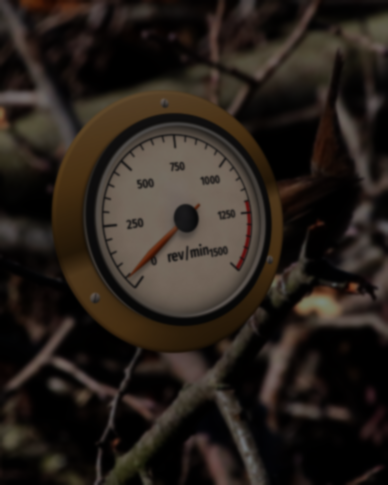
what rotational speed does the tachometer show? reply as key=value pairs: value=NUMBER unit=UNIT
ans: value=50 unit=rpm
